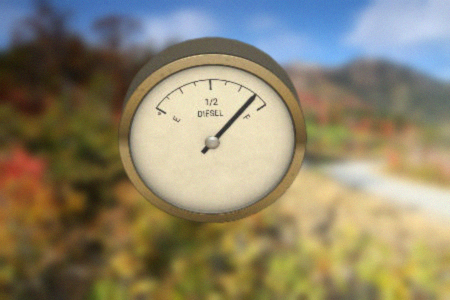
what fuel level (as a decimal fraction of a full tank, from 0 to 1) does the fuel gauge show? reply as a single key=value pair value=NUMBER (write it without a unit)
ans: value=0.875
